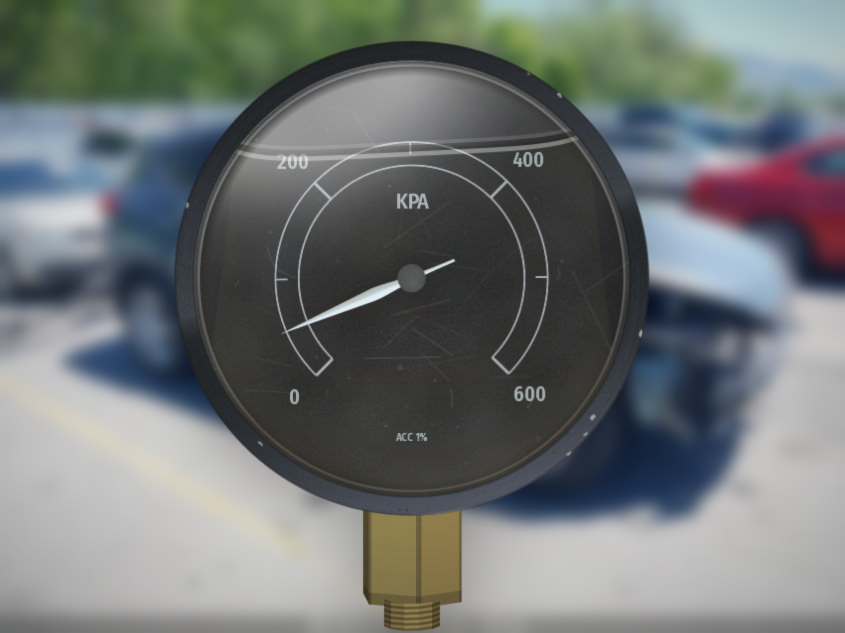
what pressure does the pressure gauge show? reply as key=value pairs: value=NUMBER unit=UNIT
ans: value=50 unit=kPa
